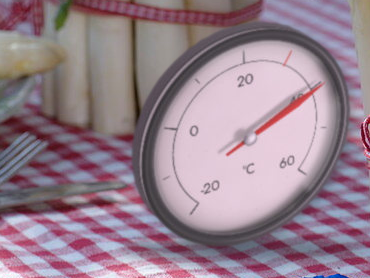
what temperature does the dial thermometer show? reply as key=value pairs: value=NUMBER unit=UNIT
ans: value=40 unit=°C
